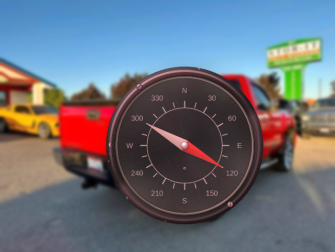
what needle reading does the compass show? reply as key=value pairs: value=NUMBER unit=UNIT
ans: value=120 unit=°
